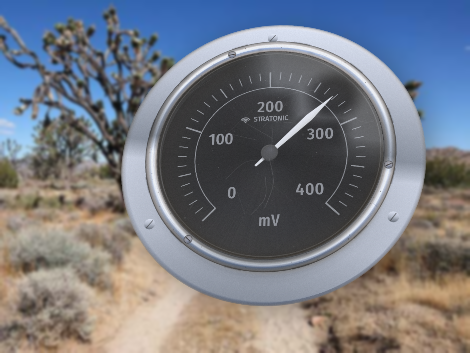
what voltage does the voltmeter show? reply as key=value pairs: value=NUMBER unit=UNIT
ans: value=270 unit=mV
